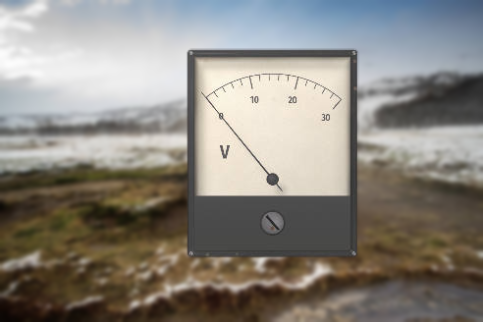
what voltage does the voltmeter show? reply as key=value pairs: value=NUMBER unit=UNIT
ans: value=0 unit=V
